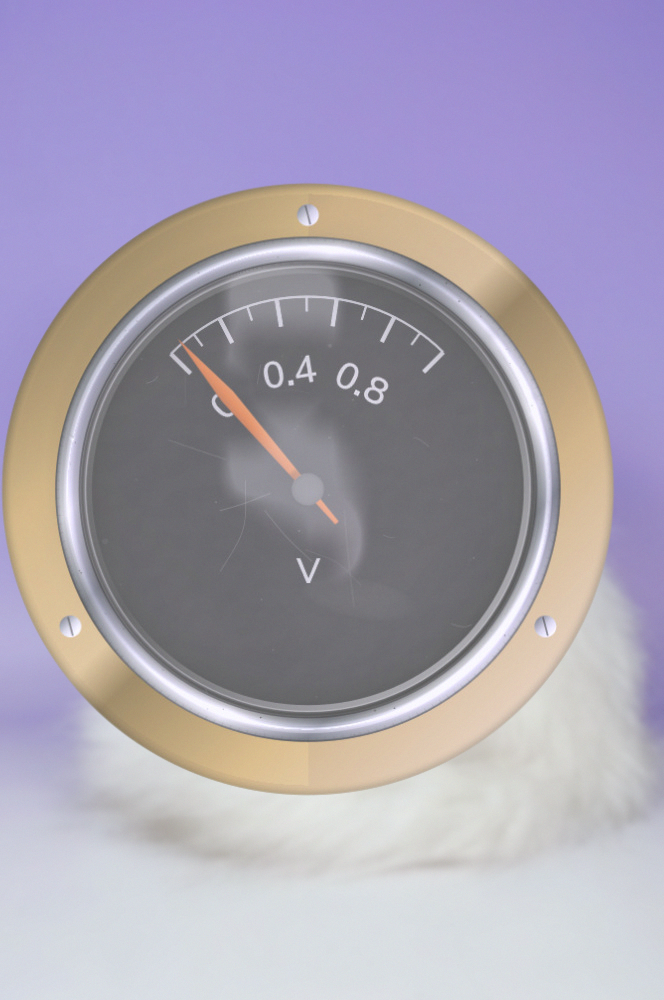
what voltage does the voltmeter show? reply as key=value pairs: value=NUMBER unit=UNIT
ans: value=0.05 unit=V
